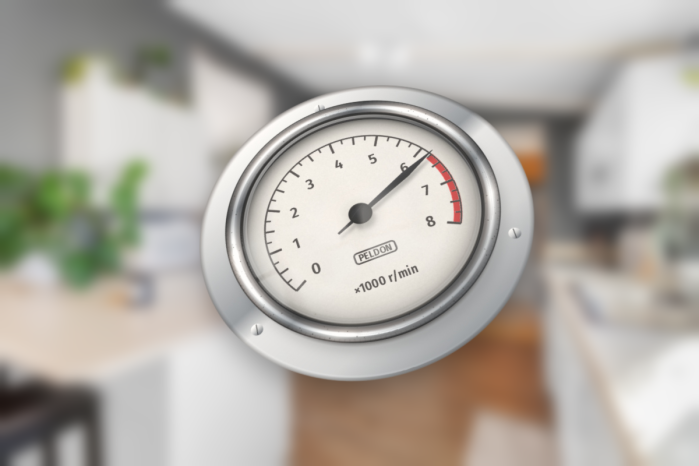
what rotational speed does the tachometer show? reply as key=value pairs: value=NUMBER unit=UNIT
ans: value=6250 unit=rpm
